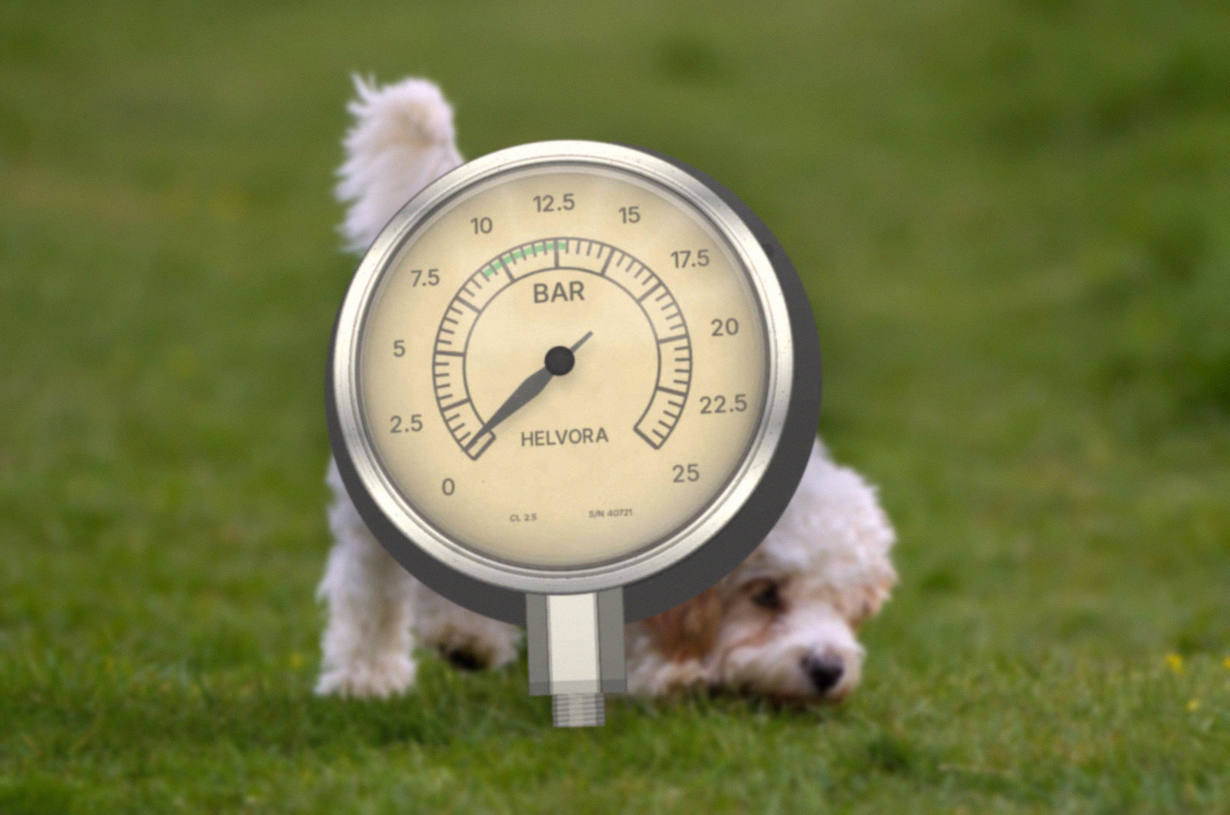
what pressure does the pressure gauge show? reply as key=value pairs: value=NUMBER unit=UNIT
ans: value=0.5 unit=bar
